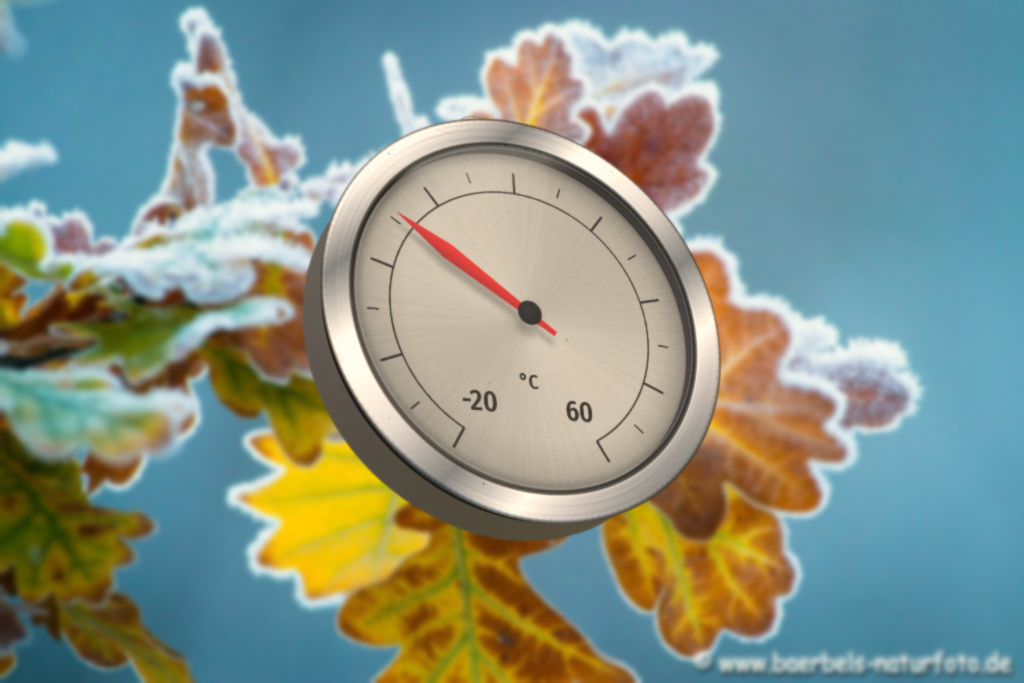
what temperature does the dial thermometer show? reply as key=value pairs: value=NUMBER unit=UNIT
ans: value=5 unit=°C
